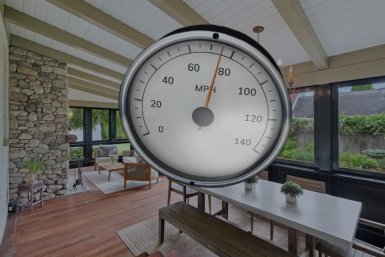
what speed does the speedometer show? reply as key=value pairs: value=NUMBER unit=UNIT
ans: value=75 unit=mph
